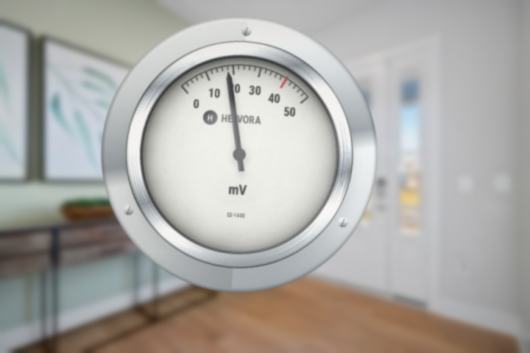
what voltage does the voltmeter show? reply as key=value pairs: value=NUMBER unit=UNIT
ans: value=18 unit=mV
